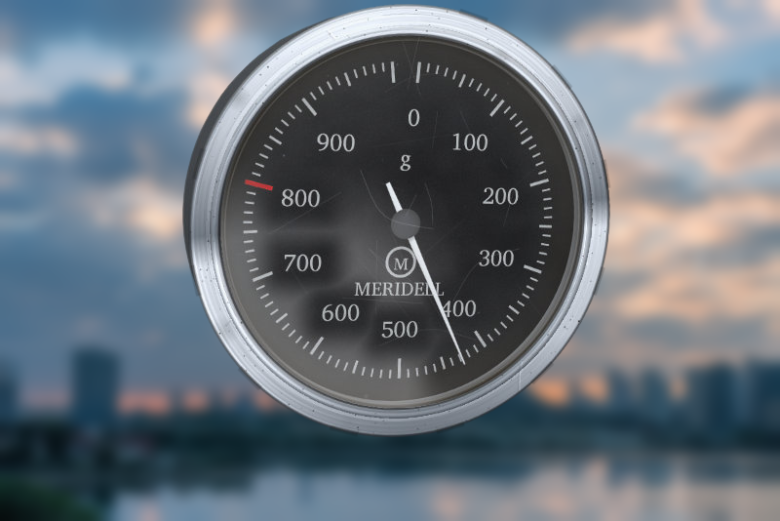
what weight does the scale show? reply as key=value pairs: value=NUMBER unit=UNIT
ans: value=430 unit=g
